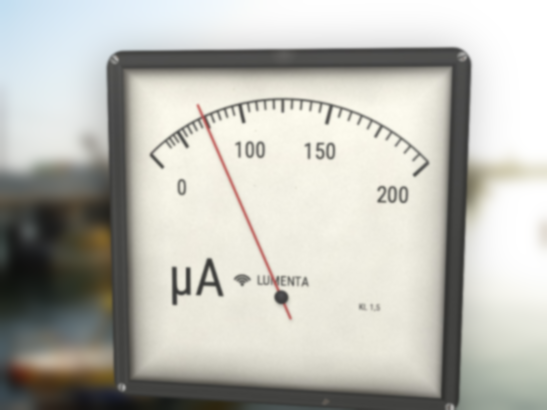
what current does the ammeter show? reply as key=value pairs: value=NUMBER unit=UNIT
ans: value=75 unit=µA
